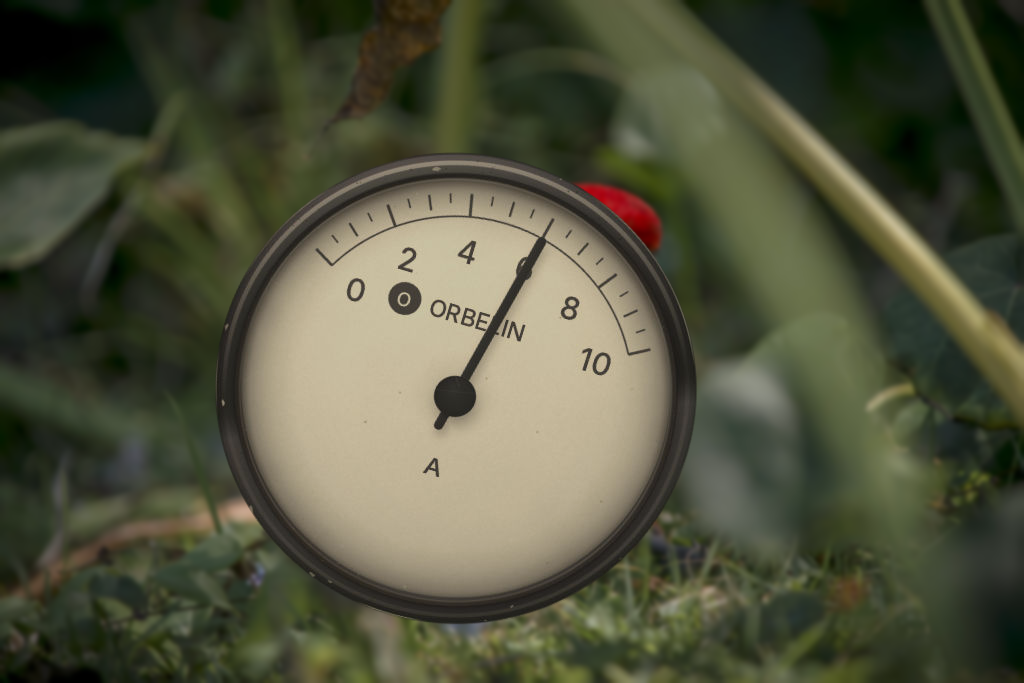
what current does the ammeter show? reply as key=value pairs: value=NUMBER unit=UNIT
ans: value=6 unit=A
